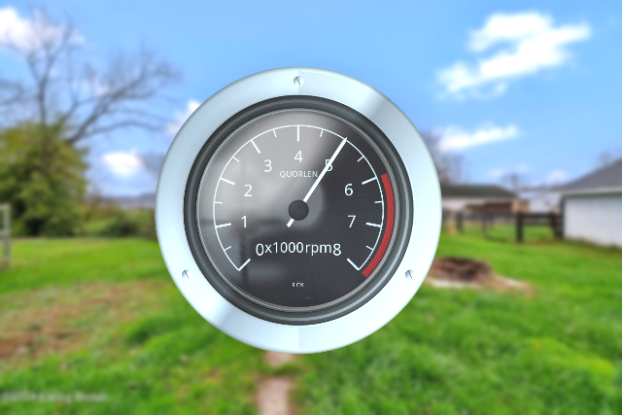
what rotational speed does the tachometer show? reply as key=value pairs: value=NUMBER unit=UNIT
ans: value=5000 unit=rpm
